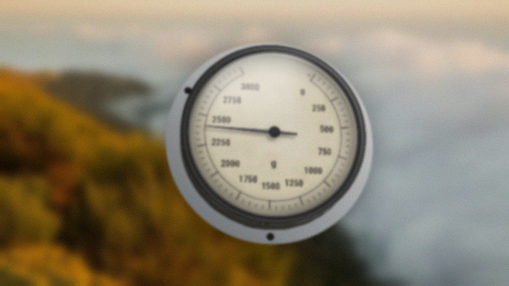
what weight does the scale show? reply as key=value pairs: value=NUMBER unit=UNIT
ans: value=2400 unit=g
